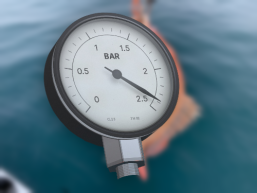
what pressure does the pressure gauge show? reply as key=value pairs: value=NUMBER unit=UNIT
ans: value=2.4 unit=bar
